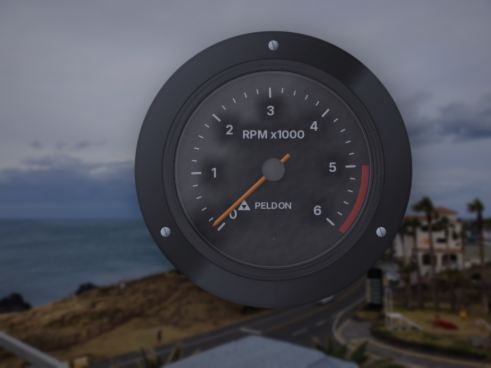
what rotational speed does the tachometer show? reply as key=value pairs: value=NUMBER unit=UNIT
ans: value=100 unit=rpm
